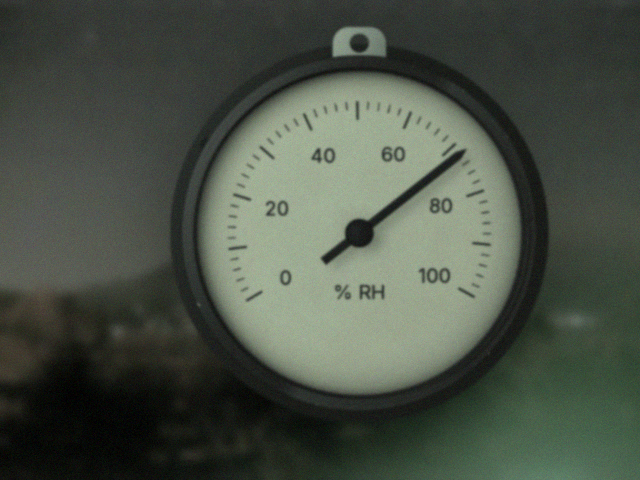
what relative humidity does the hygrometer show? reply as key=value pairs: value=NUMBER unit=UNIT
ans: value=72 unit=%
